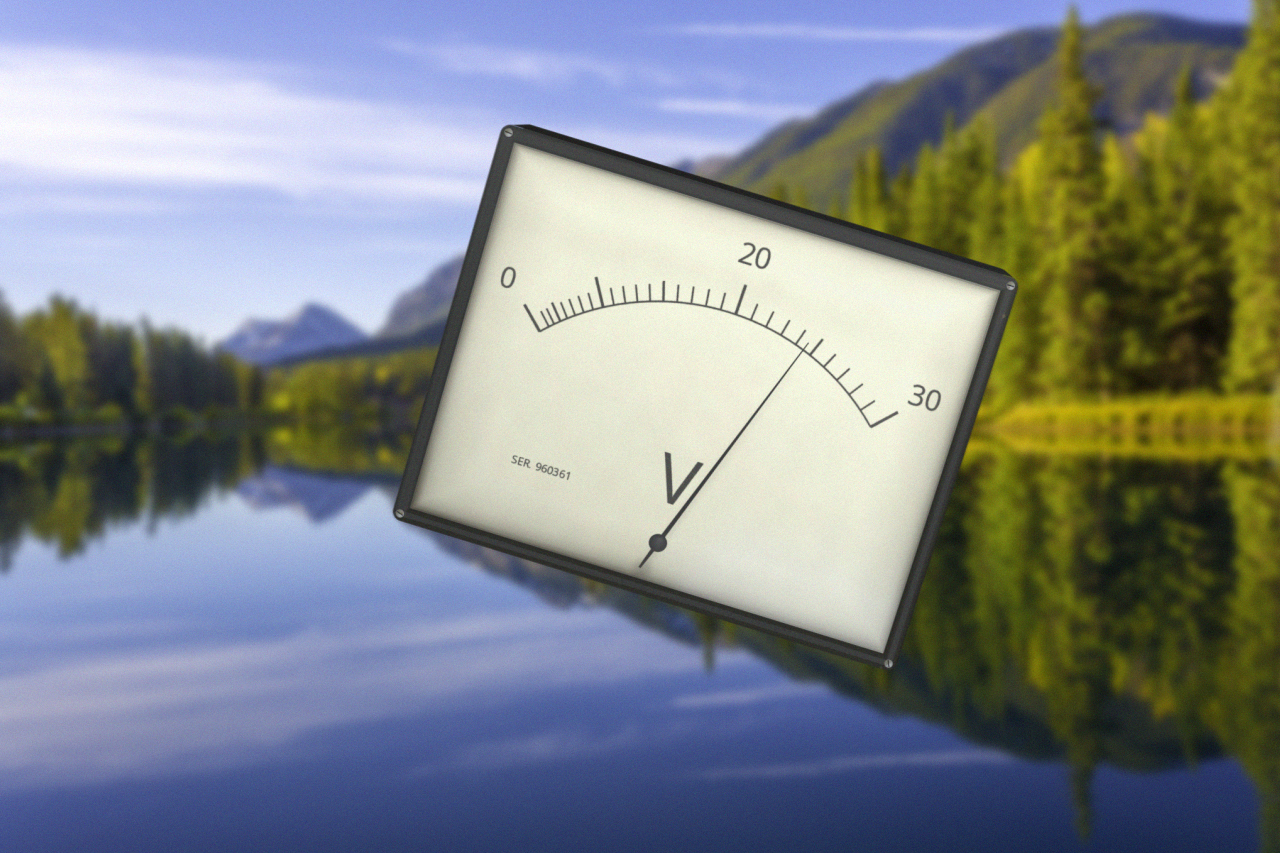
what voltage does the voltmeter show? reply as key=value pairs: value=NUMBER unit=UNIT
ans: value=24.5 unit=V
